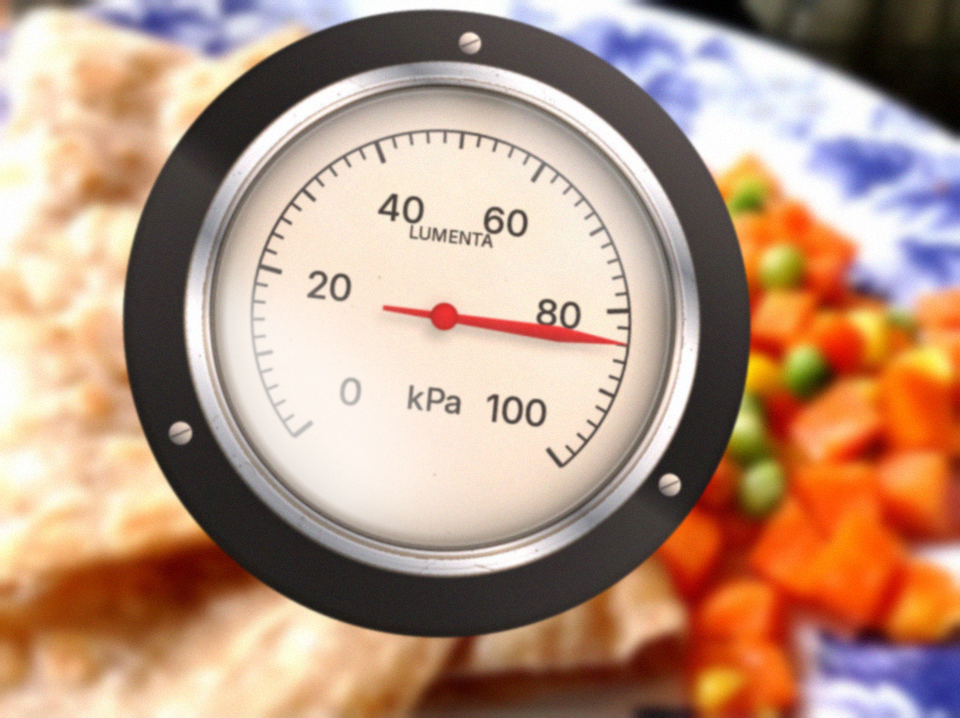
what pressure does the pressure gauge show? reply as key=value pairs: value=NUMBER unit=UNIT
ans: value=84 unit=kPa
